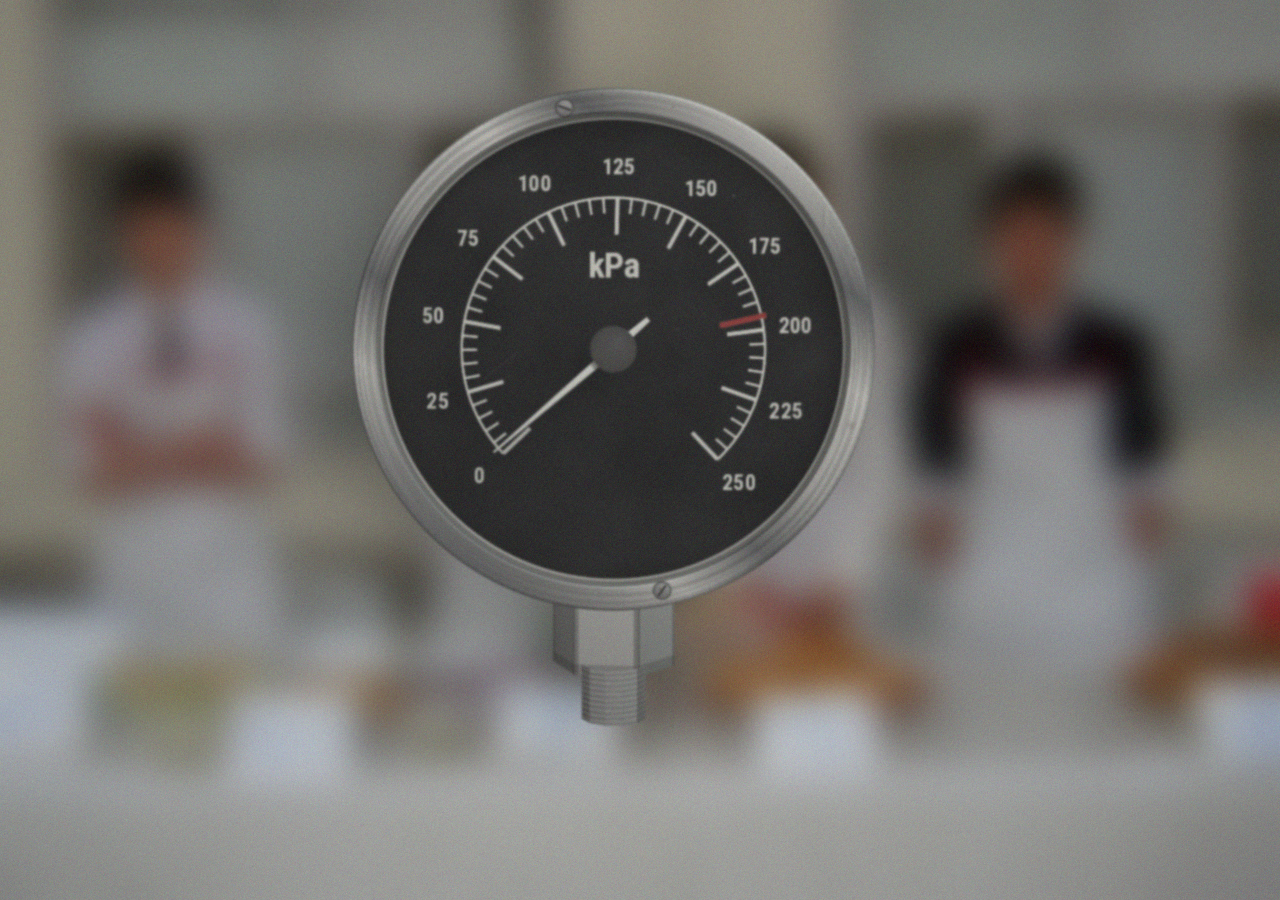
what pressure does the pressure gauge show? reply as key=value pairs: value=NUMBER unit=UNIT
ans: value=2.5 unit=kPa
